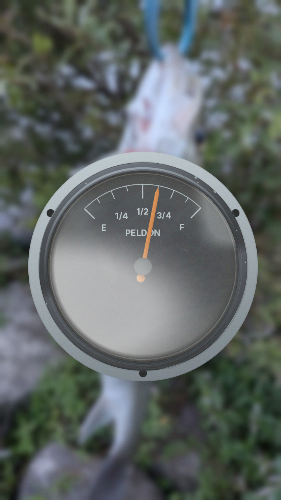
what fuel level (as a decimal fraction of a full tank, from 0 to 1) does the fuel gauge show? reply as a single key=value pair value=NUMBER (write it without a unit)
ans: value=0.625
